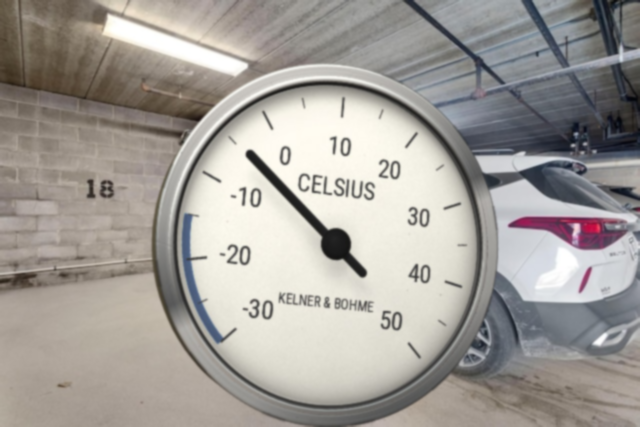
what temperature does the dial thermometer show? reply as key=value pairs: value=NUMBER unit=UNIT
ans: value=-5 unit=°C
